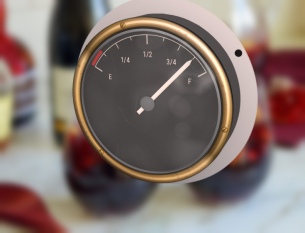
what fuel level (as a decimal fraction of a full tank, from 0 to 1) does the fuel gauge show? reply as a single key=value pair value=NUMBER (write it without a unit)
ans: value=0.875
